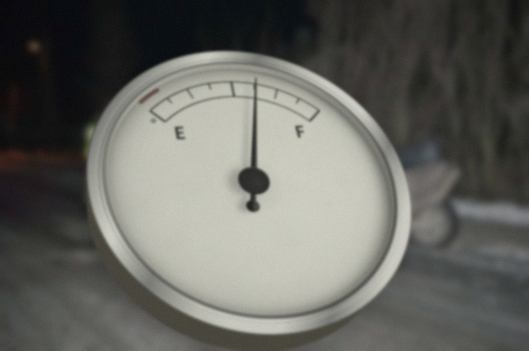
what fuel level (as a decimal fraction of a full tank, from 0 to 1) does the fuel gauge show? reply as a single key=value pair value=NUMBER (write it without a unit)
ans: value=0.625
